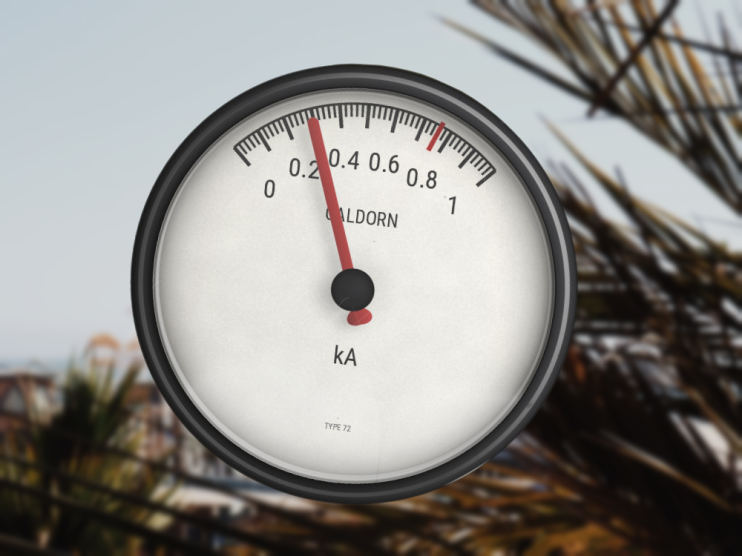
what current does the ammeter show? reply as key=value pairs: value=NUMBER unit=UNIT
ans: value=0.3 unit=kA
